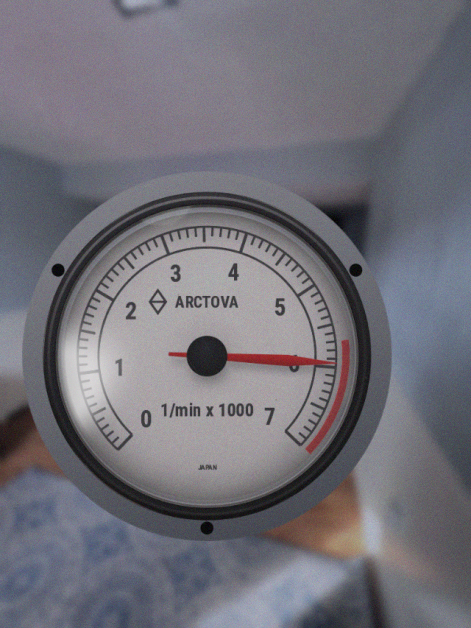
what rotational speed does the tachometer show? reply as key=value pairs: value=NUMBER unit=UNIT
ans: value=5950 unit=rpm
